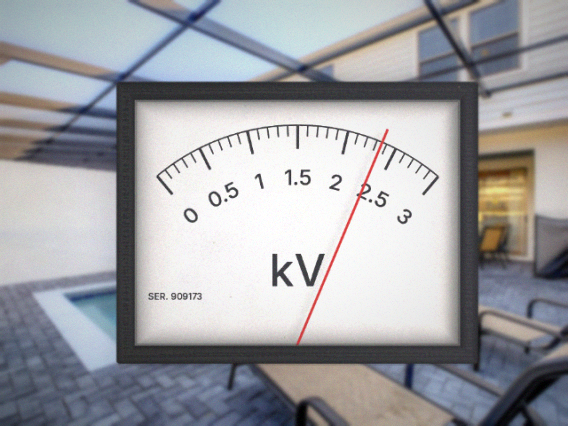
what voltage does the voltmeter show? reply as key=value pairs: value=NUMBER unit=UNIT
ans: value=2.35 unit=kV
